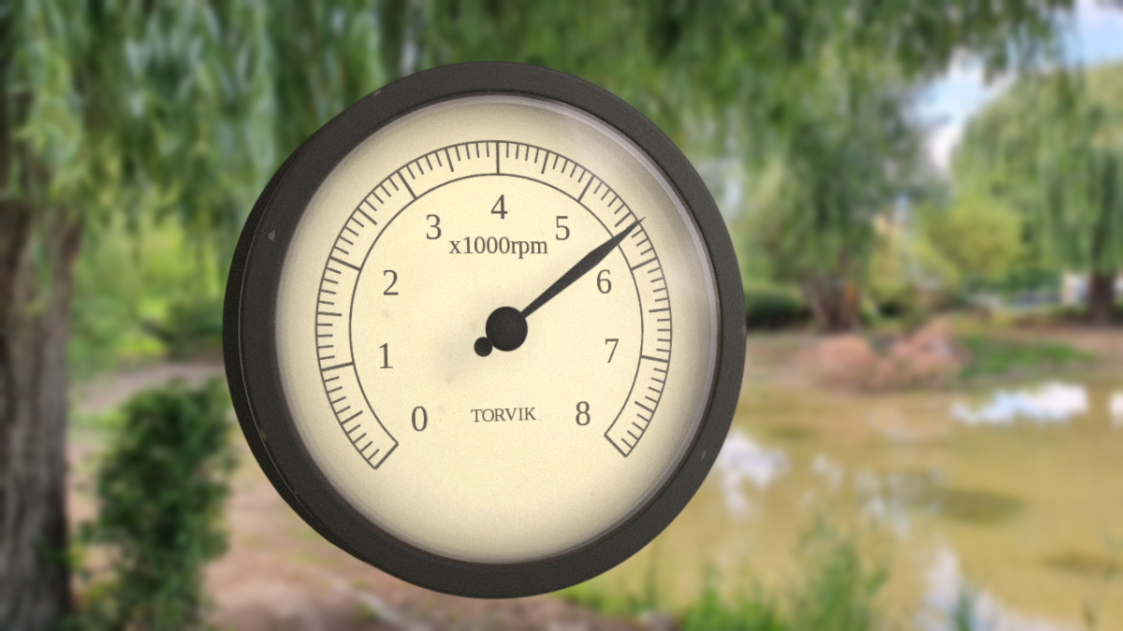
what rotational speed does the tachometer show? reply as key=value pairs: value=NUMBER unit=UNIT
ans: value=5600 unit=rpm
